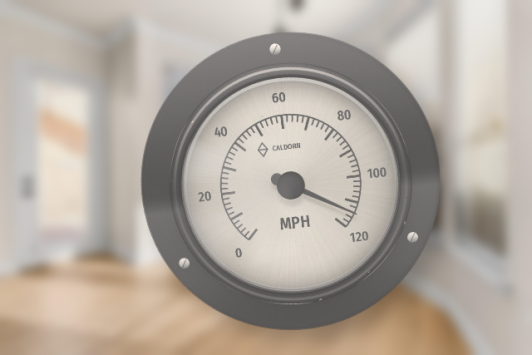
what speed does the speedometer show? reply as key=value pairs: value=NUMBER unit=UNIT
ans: value=114 unit=mph
